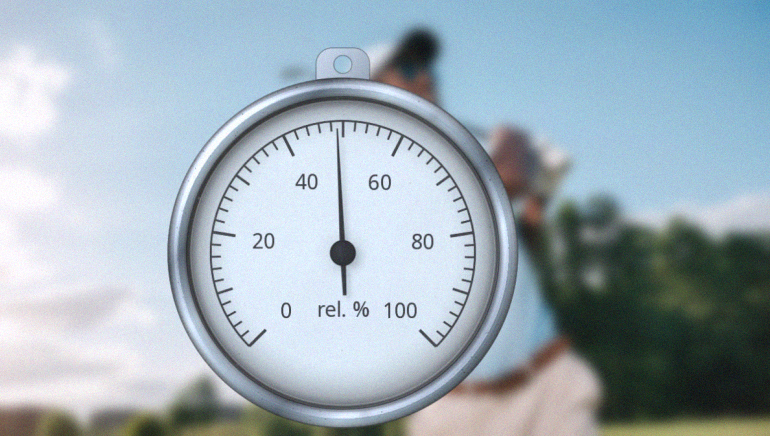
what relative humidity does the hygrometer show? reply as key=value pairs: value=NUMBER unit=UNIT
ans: value=49 unit=%
